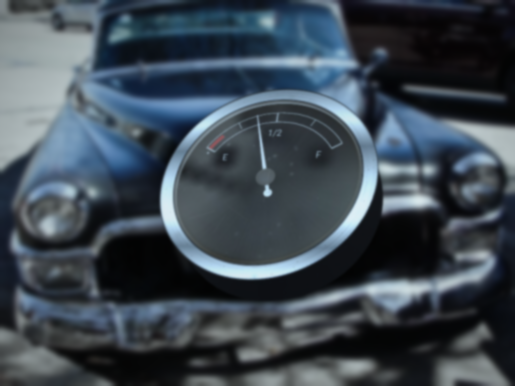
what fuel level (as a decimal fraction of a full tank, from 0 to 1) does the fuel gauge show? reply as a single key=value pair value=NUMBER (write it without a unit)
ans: value=0.375
